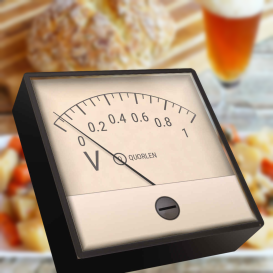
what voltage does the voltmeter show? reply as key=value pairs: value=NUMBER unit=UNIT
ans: value=0.05 unit=V
